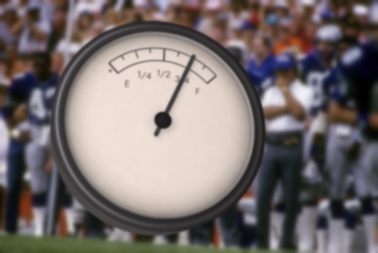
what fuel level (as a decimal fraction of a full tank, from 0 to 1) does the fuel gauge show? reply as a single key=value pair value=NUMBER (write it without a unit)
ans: value=0.75
